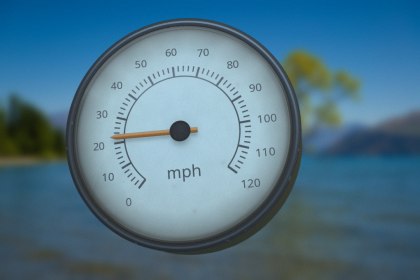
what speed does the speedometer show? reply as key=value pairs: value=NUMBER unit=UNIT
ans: value=22 unit=mph
